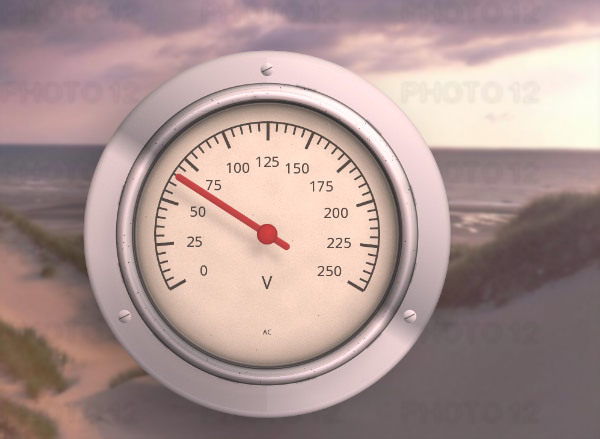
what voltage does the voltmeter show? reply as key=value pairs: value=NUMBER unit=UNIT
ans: value=65 unit=V
